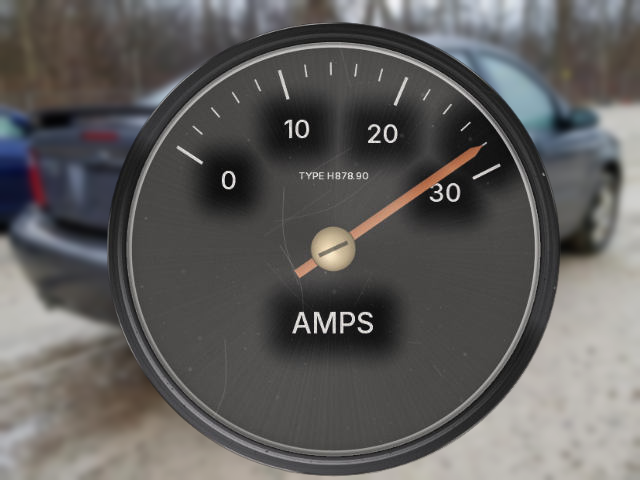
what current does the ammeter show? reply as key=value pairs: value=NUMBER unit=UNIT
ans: value=28 unit=A
